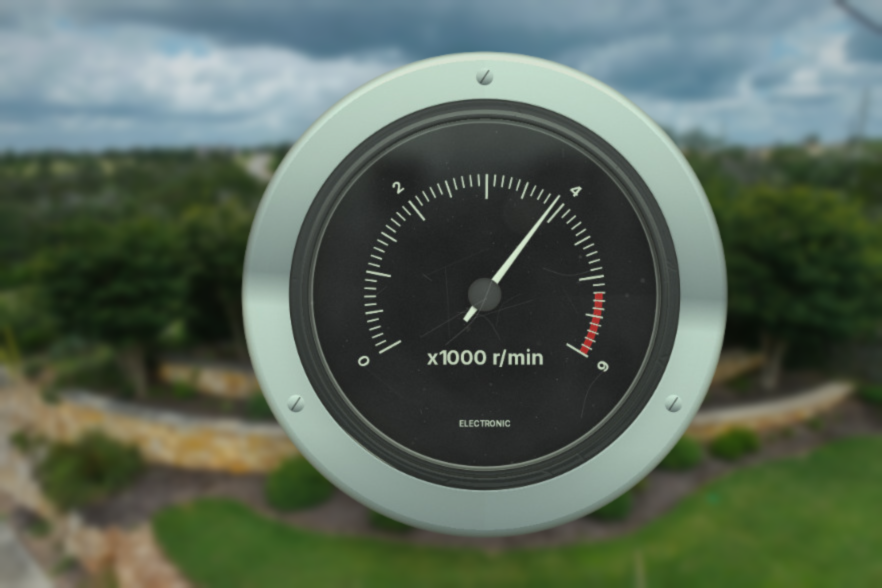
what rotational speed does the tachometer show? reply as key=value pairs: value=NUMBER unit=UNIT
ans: value=3900 unit=rpm
